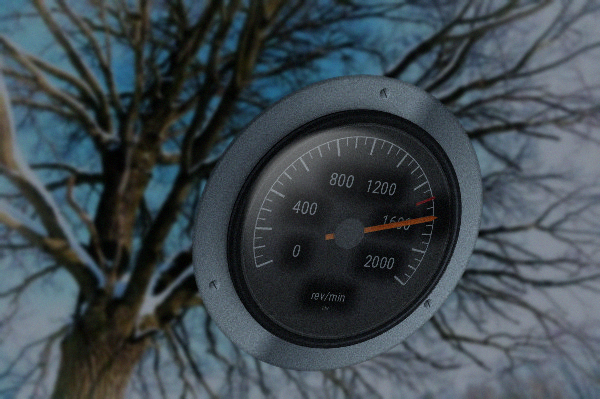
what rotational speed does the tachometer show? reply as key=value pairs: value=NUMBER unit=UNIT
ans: value=1600 unit=rpm
